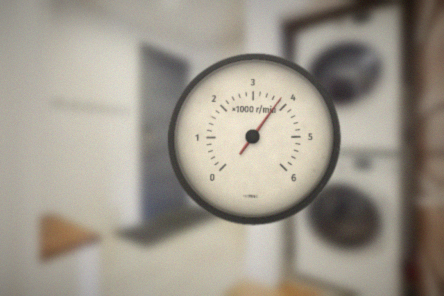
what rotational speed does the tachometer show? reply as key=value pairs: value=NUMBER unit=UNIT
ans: value=3800 unit=rpm
